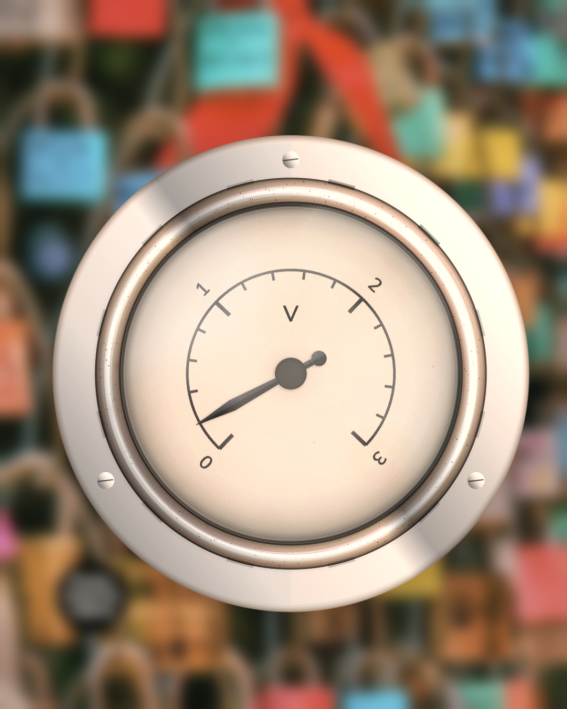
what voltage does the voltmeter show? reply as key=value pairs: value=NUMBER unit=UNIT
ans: value=0.2 unit=V
